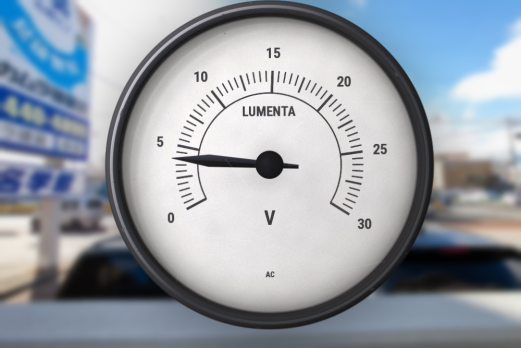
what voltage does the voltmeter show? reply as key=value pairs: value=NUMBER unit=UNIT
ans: value=4 unit=V
